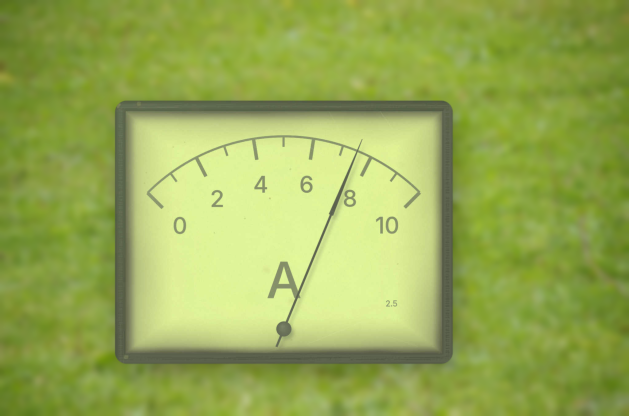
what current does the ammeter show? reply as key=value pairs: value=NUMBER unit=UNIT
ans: value=7.5 unit=A
